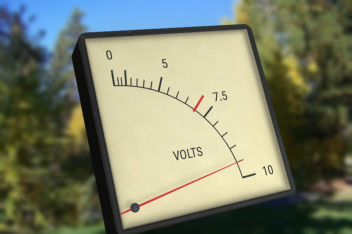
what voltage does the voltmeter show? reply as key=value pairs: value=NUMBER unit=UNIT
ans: value=9.5 unit=V
